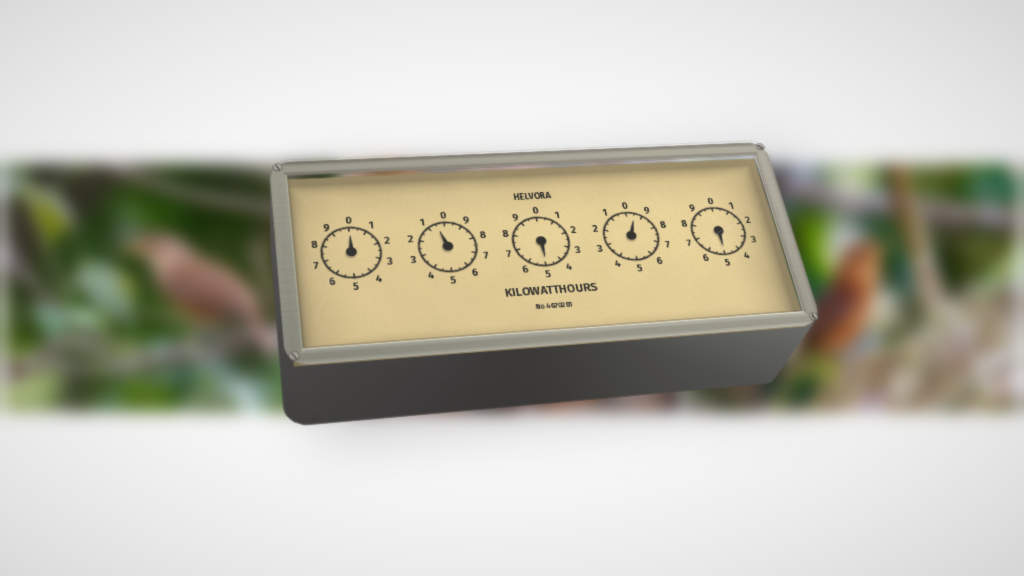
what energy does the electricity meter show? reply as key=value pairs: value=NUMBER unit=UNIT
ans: value=495 unit=kWh
